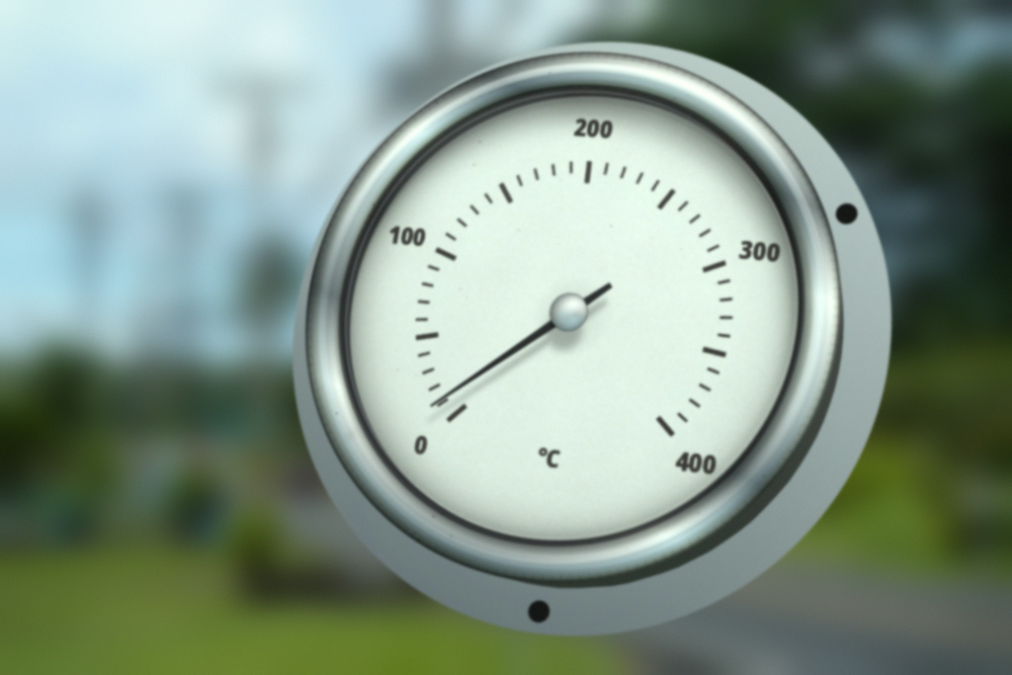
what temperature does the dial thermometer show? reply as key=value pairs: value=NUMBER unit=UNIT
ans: value=10 unit=°C
